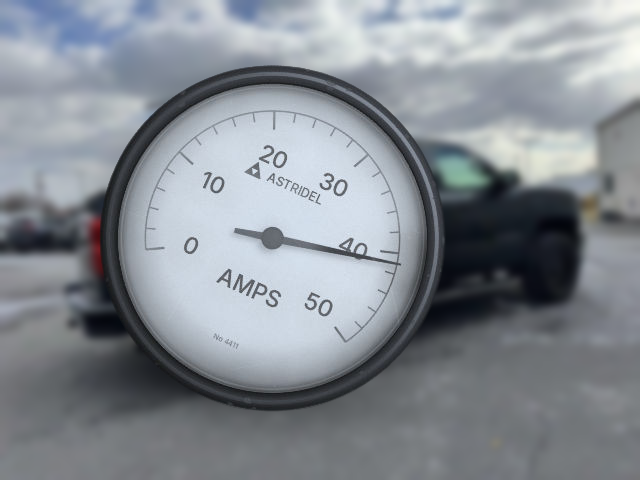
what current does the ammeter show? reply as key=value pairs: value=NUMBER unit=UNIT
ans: value=41 unit=A
